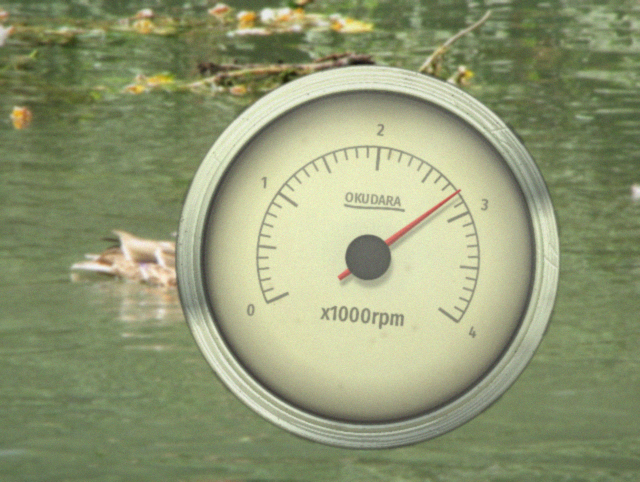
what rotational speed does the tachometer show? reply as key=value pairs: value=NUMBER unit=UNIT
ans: value=2800 unit=rpm
